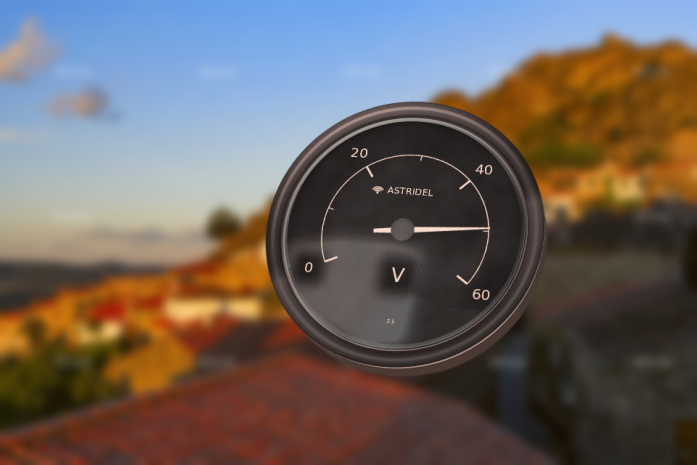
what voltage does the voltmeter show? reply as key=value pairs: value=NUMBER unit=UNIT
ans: value=50 unit=V
